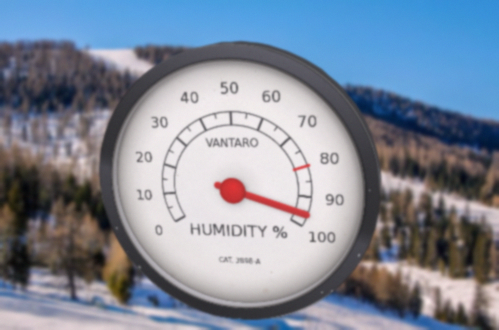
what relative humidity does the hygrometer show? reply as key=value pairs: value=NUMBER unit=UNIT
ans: value=95 unit=%
